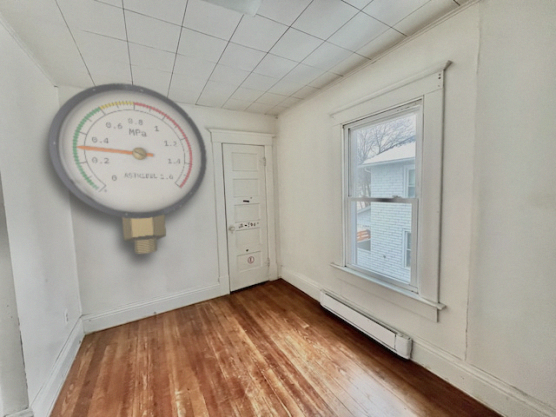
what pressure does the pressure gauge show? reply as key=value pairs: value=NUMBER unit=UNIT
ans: value=0.3 unit=MPa
